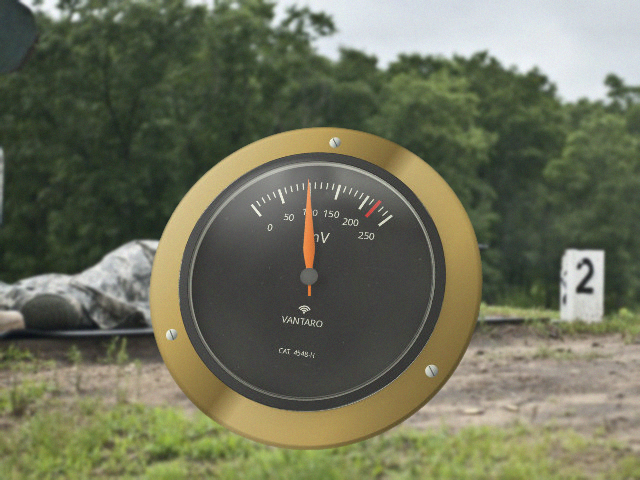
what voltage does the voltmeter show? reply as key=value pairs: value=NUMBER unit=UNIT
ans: value=100 unit=mV
